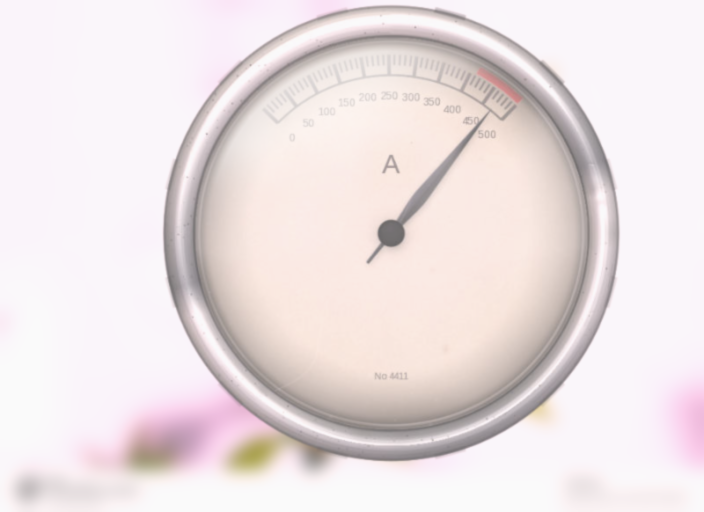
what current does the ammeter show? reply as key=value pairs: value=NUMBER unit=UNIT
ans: value=470 unit=A
